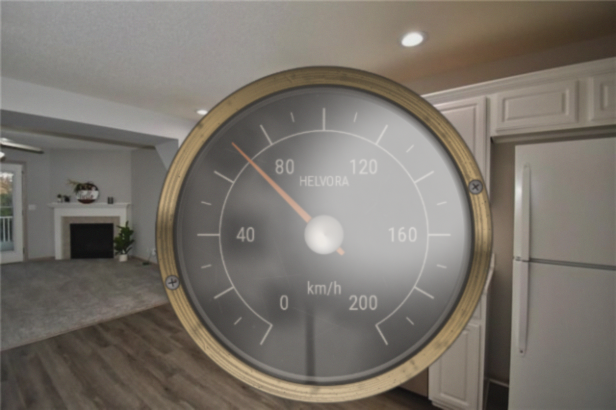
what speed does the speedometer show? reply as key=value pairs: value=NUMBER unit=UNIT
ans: value=70 unit=km/h
